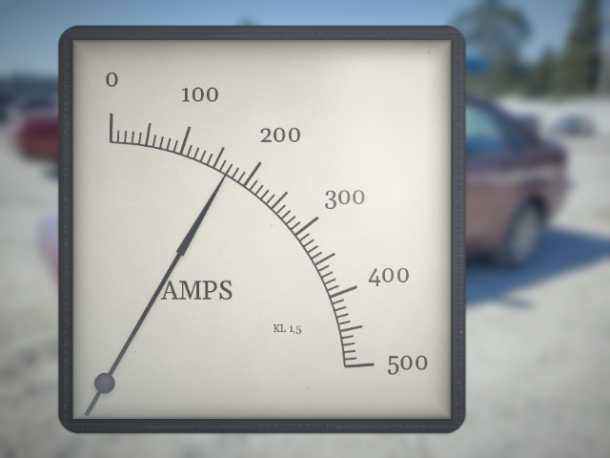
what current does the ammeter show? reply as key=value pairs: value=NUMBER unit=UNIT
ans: value=170 unit=A
